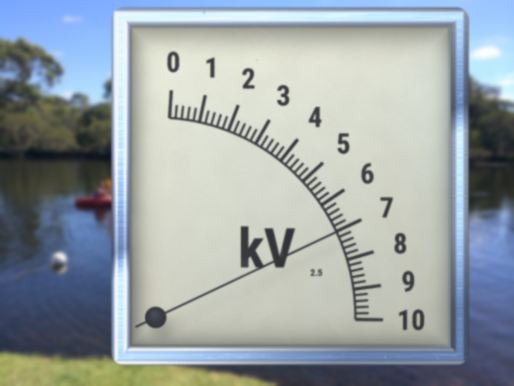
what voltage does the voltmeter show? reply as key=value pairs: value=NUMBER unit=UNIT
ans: value=7 unit=kV
